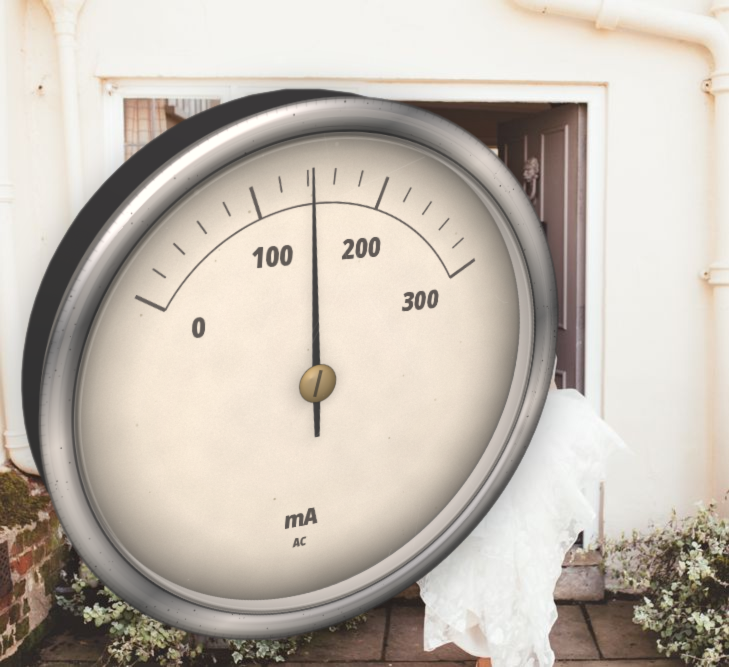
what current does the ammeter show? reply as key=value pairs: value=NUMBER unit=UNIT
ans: value=140 unit=mA
